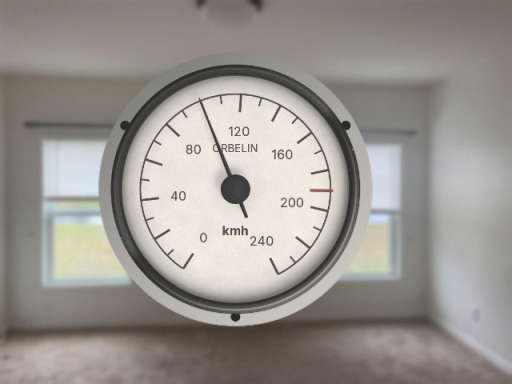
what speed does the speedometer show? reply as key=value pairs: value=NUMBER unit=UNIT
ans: value=100 unit=km/h
